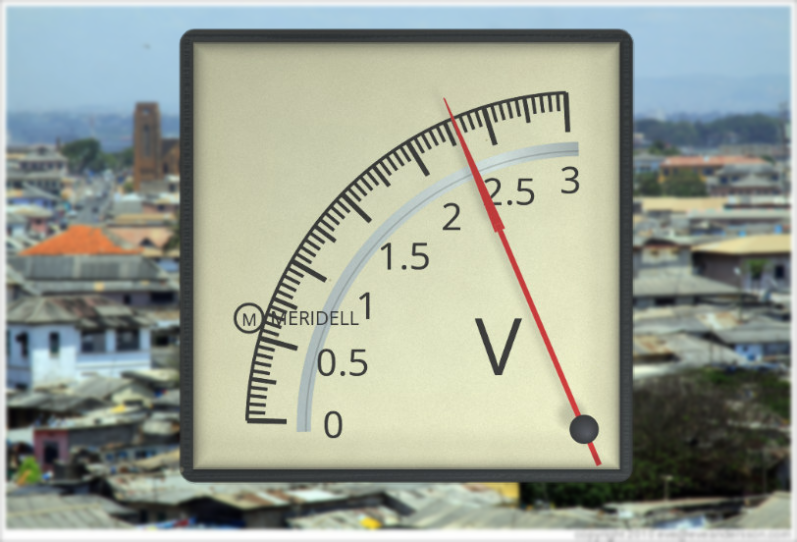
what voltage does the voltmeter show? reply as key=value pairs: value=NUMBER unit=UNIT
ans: value=2.3 unit=V
